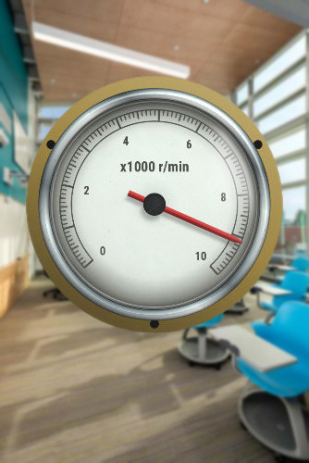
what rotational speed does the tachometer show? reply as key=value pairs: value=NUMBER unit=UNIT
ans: value=9100 unit=rpm
